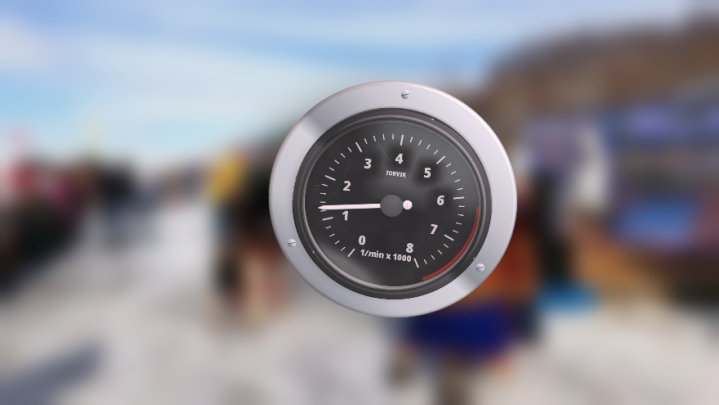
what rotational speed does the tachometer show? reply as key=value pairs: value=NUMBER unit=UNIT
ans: value=1300 unit=rpm
